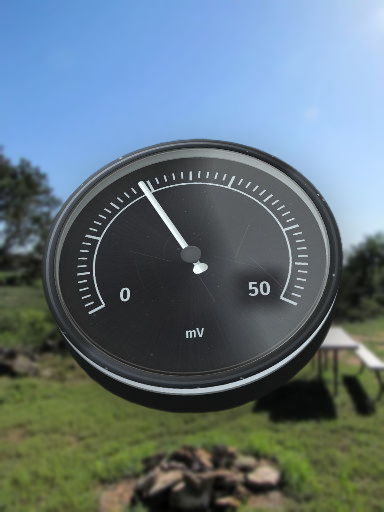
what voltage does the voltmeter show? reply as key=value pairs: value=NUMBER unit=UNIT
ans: value=19 unit=mV
